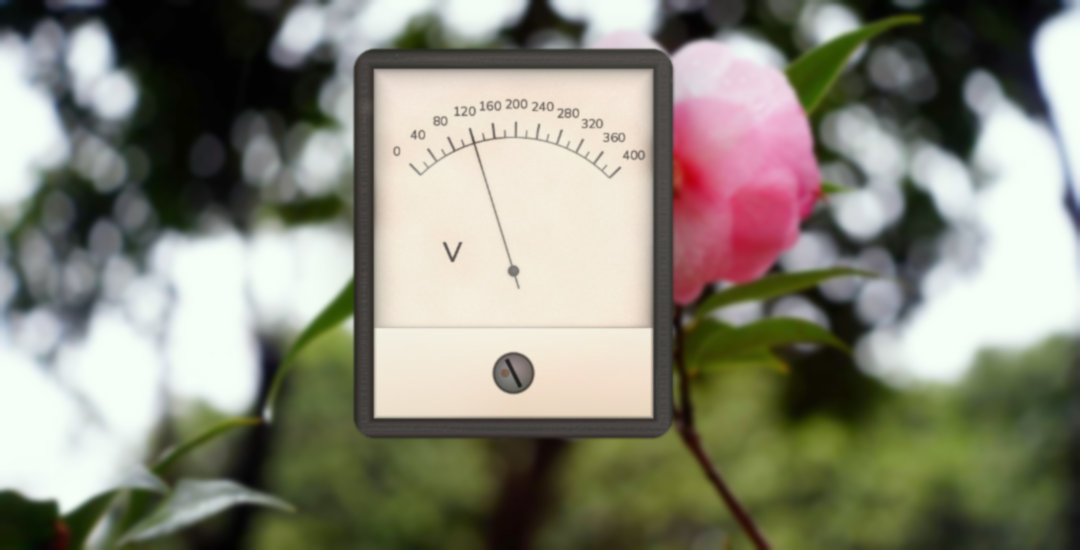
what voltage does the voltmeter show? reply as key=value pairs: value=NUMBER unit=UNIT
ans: value=120 unit=V
